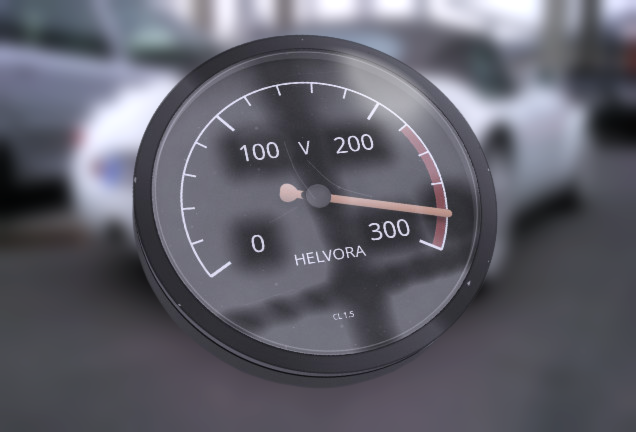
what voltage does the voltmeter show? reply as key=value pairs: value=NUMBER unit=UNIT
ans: value=280 unit=V
